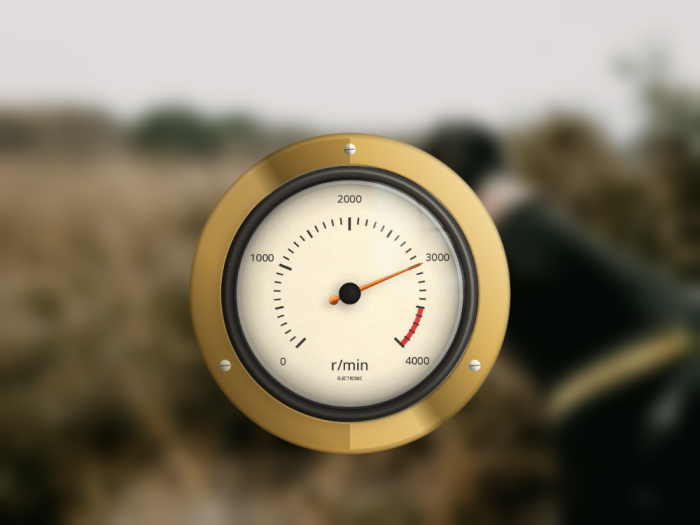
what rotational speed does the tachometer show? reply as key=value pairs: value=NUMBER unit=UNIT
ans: value=3000 unit=rpm
